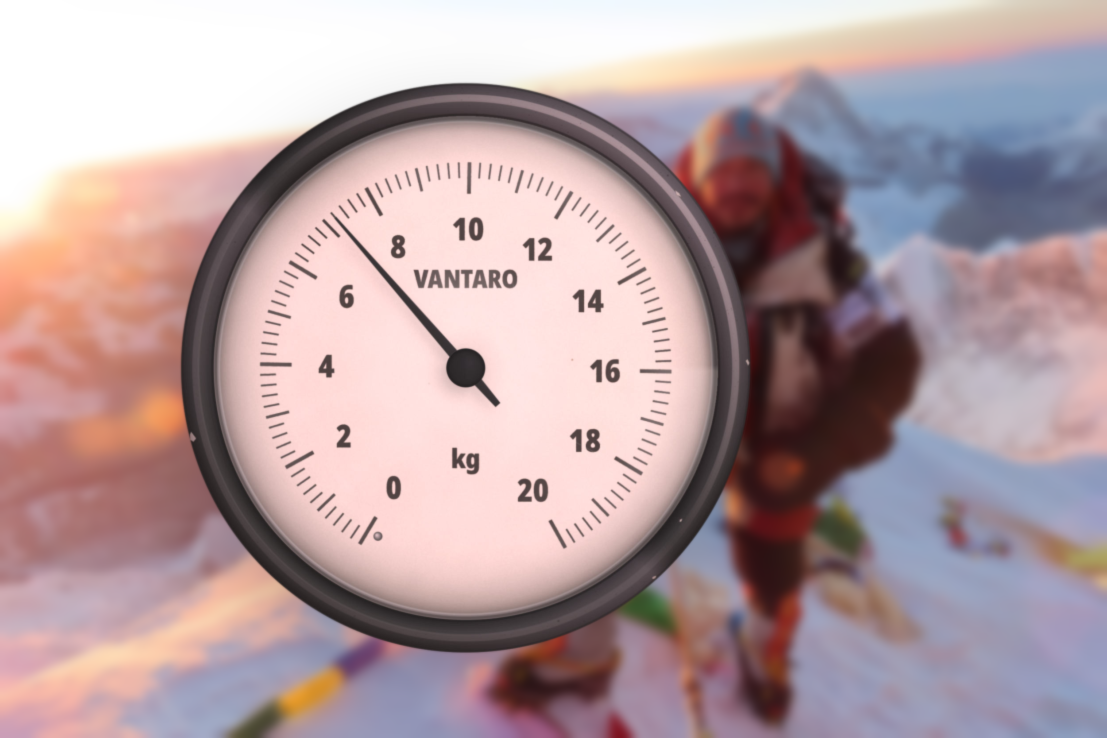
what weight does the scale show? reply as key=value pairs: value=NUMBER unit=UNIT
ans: value=7.2 unit=kg
